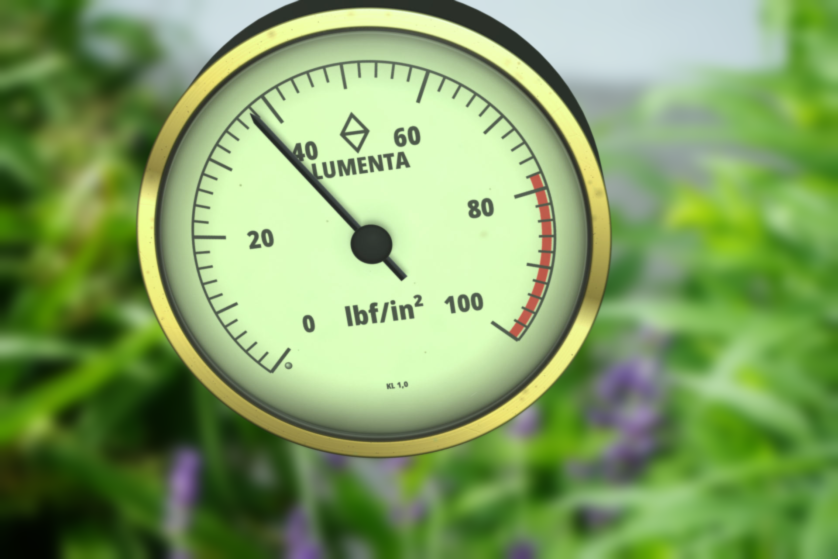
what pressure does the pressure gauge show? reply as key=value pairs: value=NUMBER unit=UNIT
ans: value=38 unit=psi
